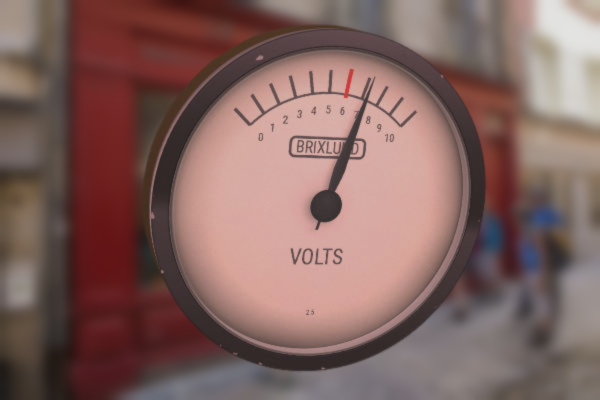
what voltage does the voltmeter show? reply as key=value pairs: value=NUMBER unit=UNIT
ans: value=7 unit=V
